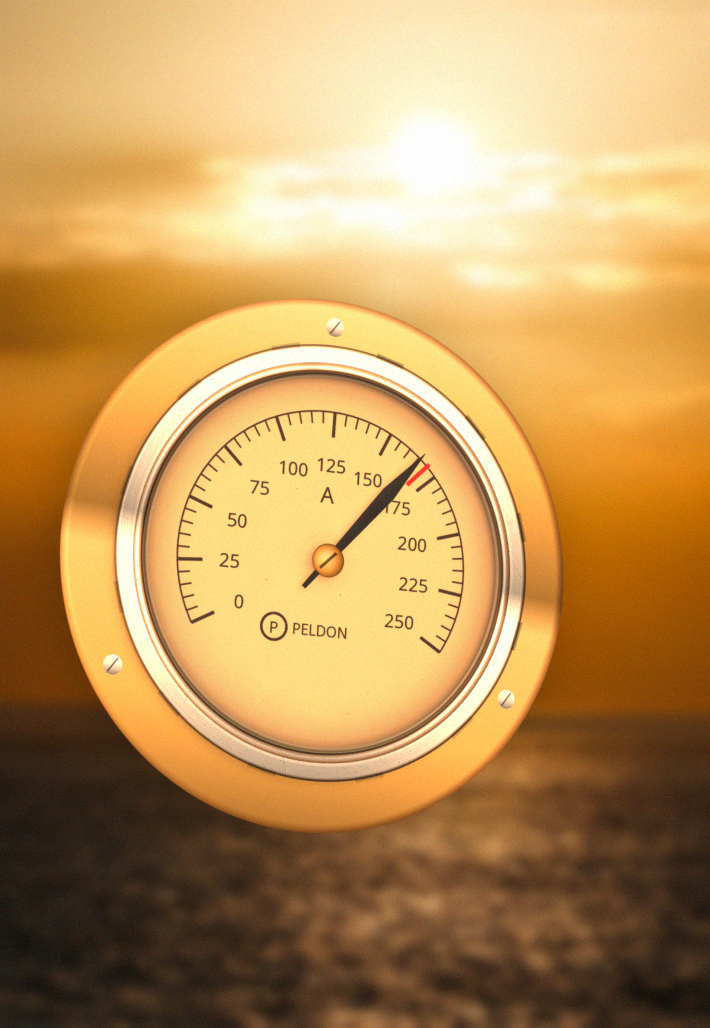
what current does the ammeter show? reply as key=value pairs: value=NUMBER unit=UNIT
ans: value=165 unit=A
